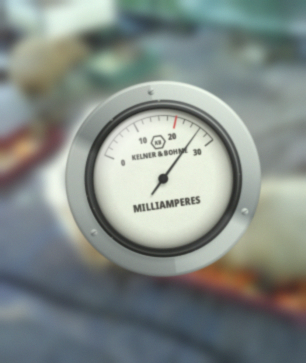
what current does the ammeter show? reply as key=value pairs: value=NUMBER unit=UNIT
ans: value=26 unit=mA
